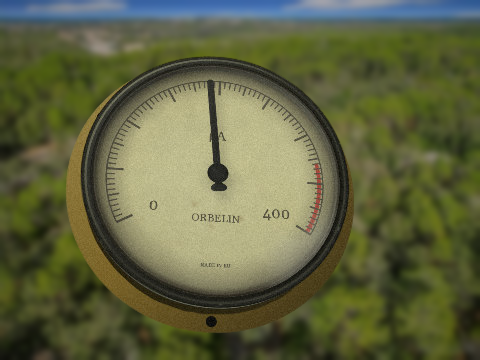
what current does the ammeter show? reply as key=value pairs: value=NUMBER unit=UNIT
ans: value=190 unit=µA
